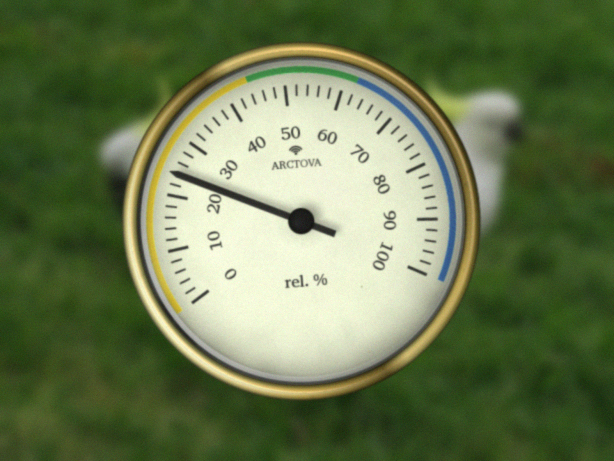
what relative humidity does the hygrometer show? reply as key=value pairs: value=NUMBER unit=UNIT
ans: value=24 unit=%
